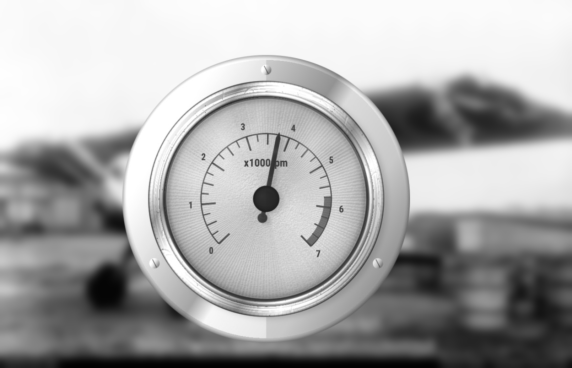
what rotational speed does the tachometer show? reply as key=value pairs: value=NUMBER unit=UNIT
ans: value=3750 unit=rpm
